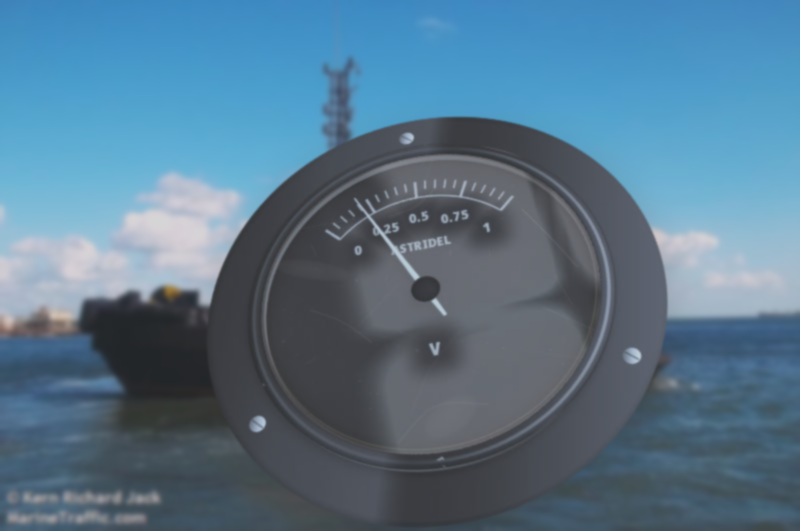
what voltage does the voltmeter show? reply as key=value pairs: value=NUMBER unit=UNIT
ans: value=0.2 unit=V
